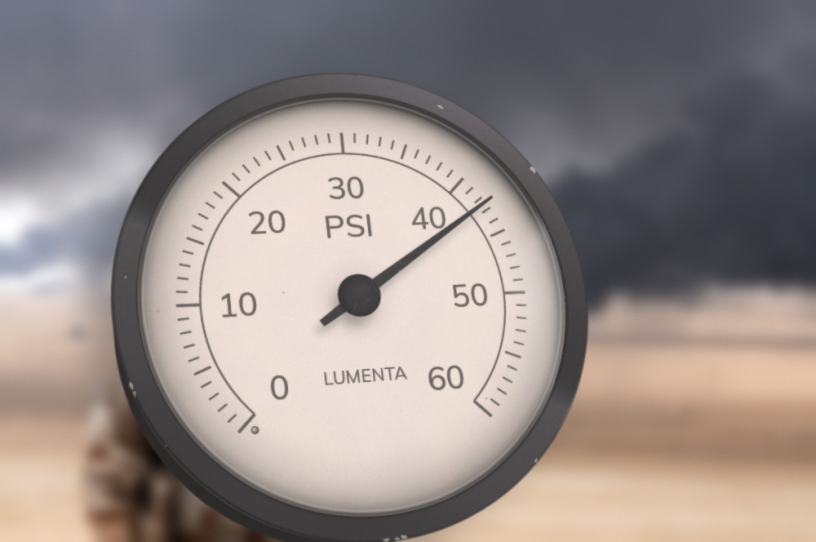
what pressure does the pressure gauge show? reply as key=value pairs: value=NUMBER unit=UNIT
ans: value=42.5 unit=psi
